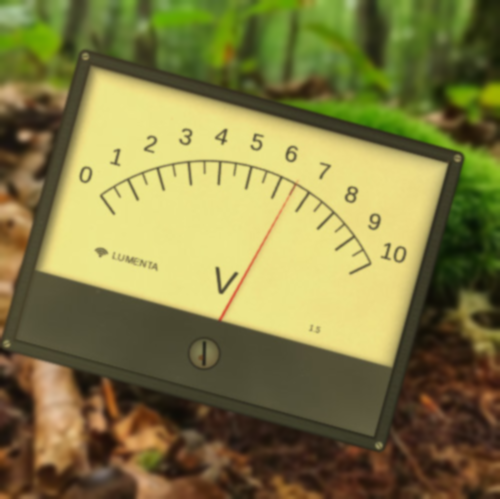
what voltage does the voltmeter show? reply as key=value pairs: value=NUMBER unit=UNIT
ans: value=6.5 unit=V
